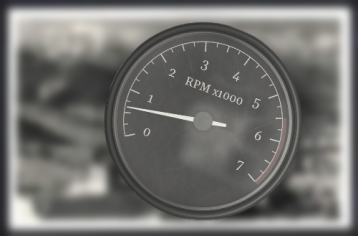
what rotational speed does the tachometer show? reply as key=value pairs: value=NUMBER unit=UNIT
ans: value=625 unit=rpm
